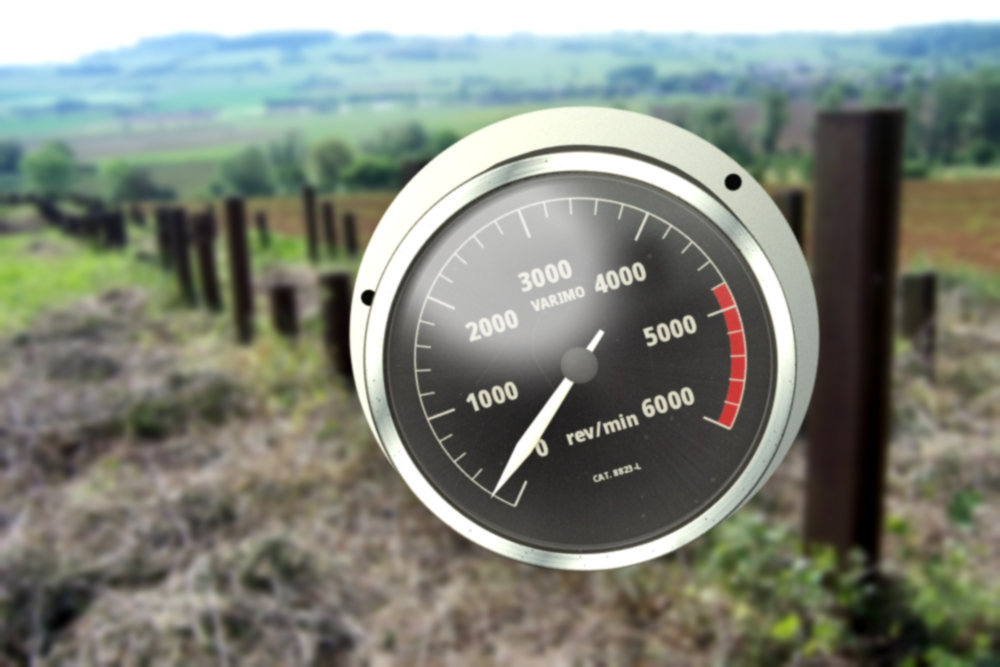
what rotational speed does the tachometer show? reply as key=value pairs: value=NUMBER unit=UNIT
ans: value=200 unit=rpm
